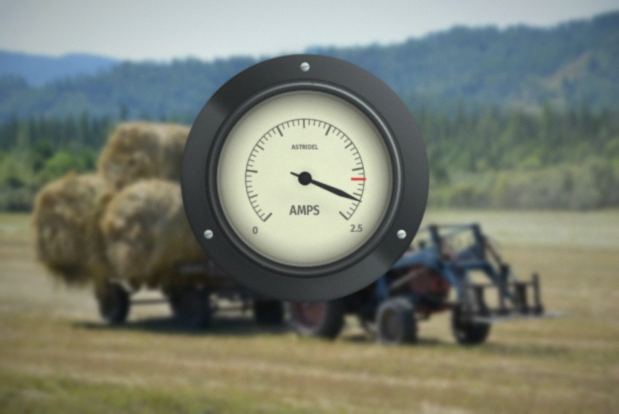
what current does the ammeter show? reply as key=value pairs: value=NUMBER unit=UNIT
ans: value=2.3 unit=A
